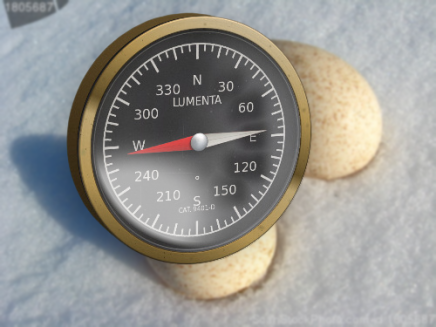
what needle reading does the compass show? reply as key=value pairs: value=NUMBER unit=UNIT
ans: value=265 unit=°
